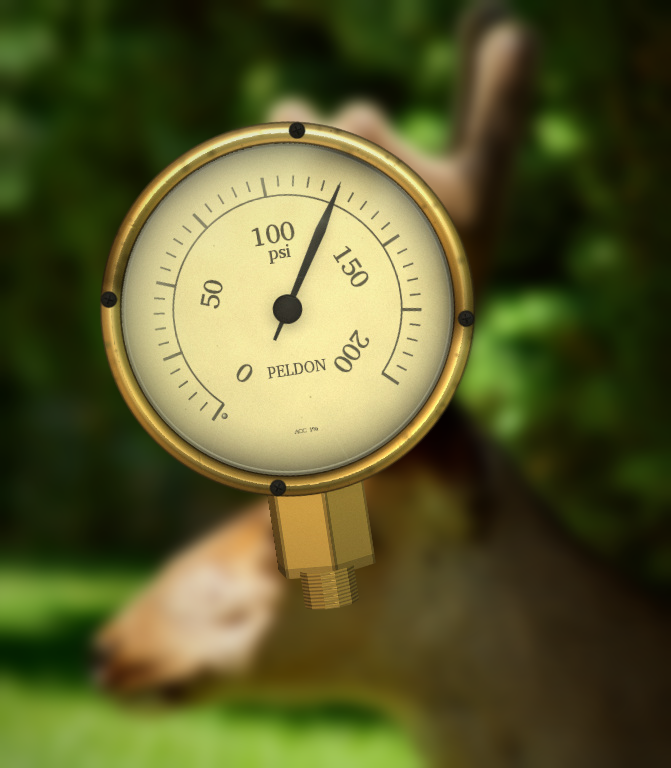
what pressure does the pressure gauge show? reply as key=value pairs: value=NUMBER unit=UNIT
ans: value=125 unit=psi
